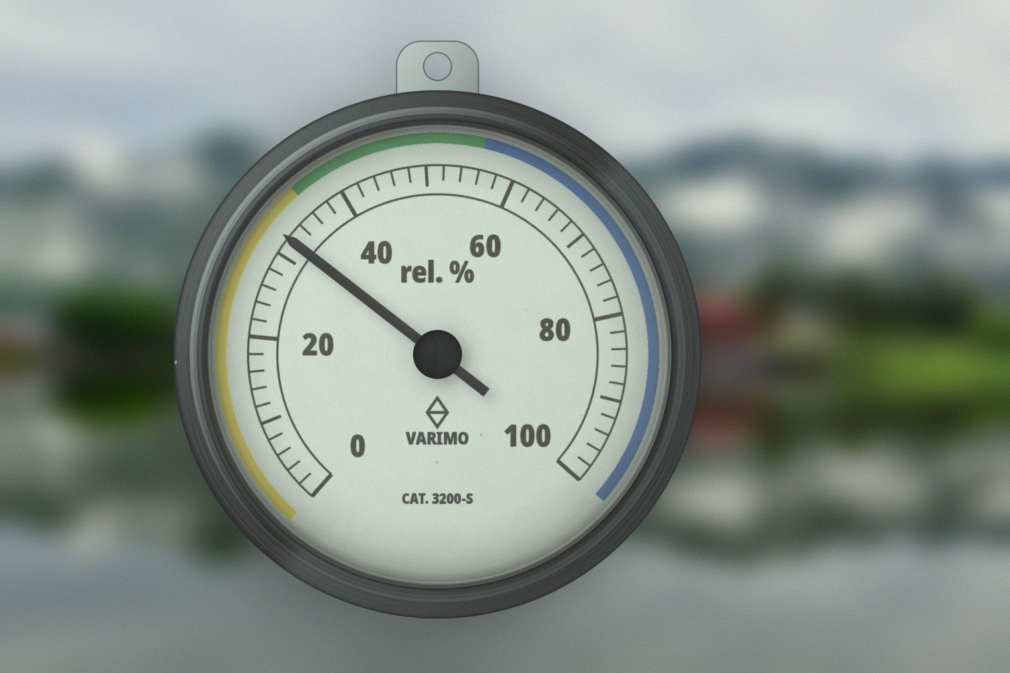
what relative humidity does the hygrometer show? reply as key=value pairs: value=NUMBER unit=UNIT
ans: value=32 unit=%
